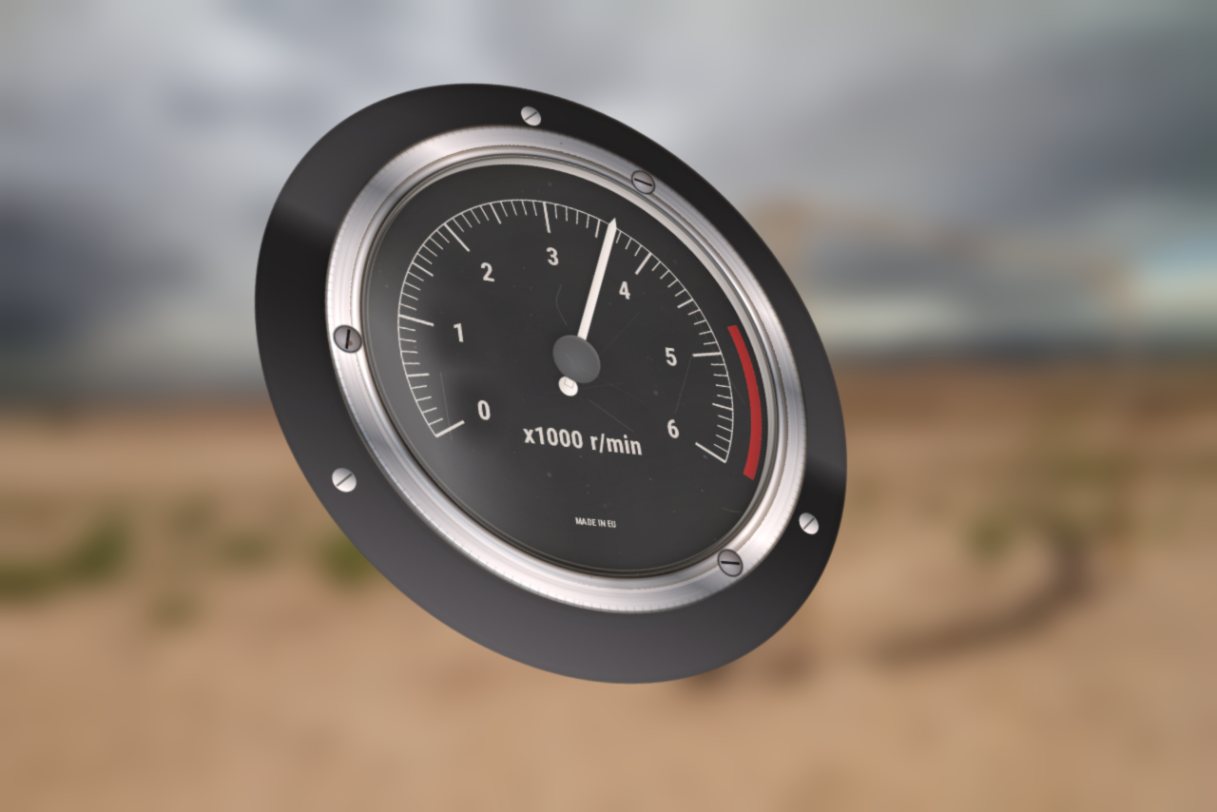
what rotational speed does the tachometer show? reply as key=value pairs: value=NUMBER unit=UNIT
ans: value=3600 unit=rpm
